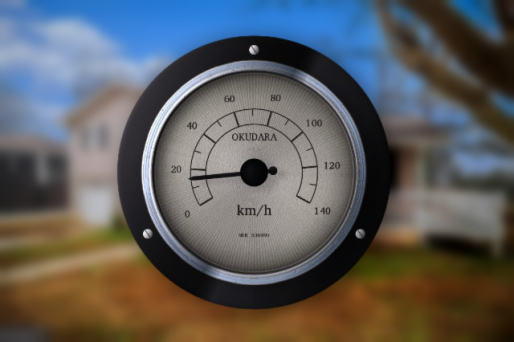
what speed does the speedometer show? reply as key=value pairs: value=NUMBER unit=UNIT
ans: value=15 unit=km/h
